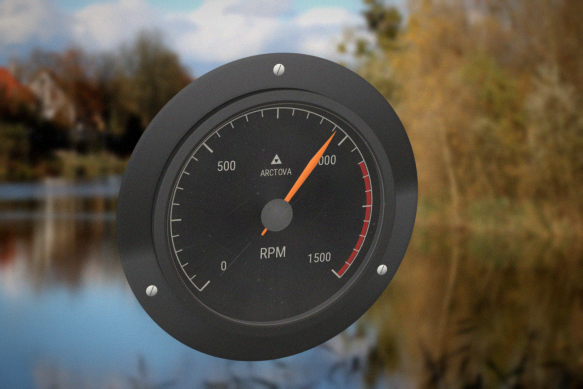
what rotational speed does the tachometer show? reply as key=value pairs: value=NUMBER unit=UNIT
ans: value=950 unit=rpm
